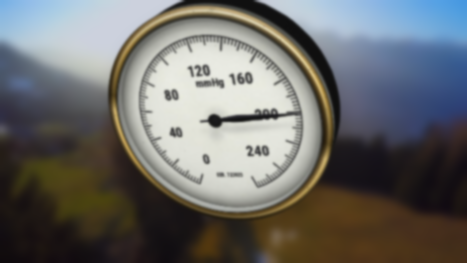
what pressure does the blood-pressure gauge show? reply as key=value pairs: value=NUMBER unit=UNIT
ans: value=200 unit=mmHg
